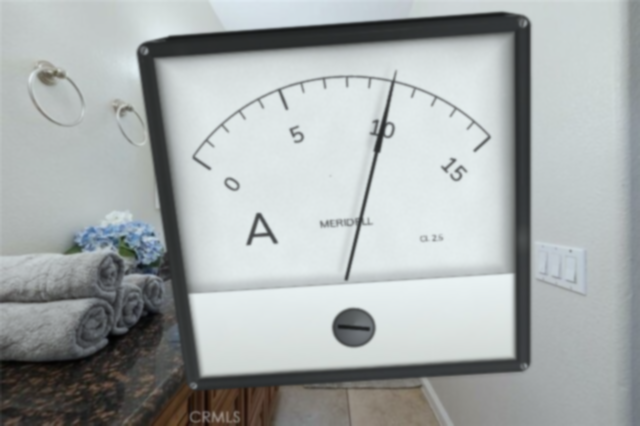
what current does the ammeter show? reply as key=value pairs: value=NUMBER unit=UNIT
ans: value=10 unit=A
